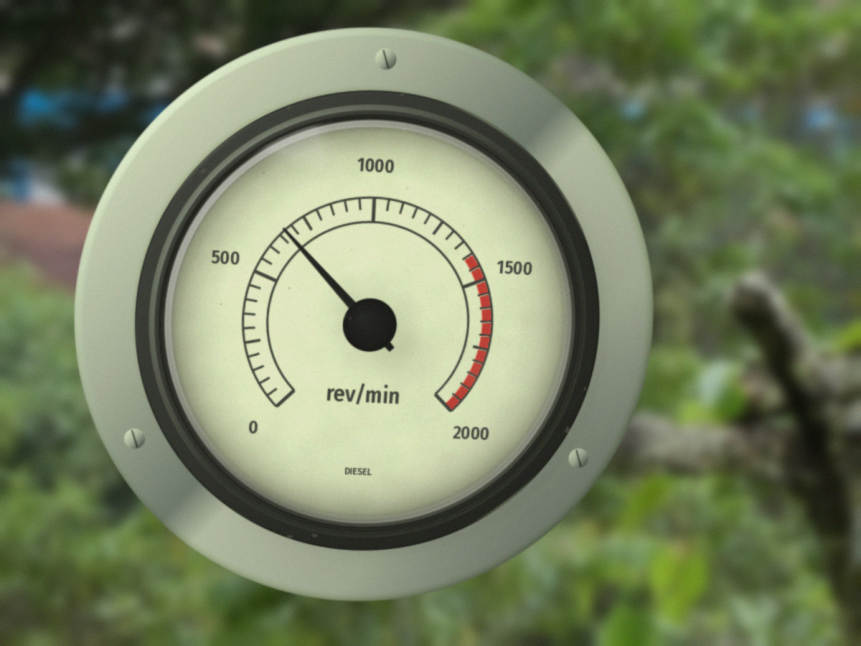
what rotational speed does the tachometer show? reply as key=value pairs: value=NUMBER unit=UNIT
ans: value=675 unit=rpm
